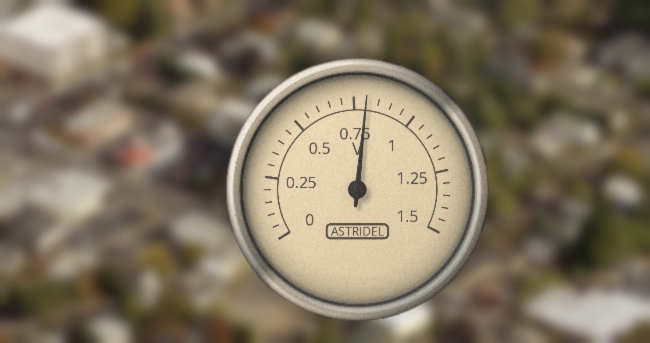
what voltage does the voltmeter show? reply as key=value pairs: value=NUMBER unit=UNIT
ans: value=0.8 unit=V
